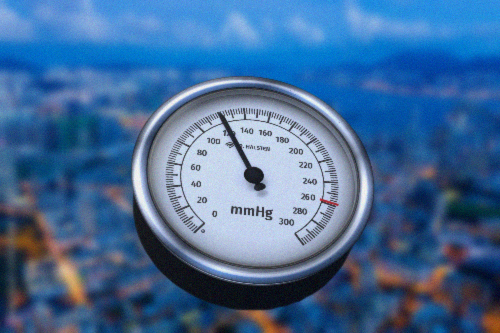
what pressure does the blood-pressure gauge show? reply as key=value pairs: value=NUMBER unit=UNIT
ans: value=120 unit=mmHg
